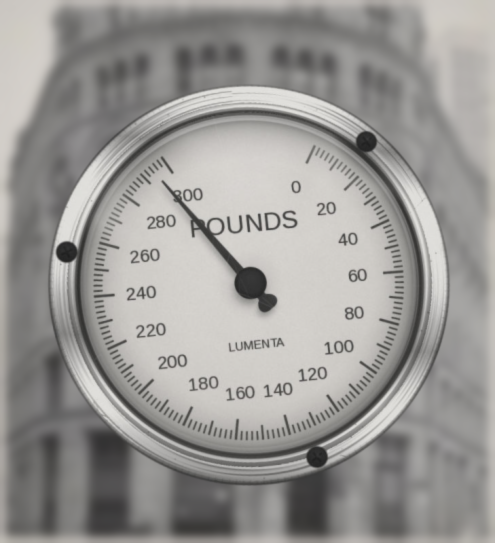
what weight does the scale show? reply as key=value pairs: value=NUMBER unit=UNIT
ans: value=294 unit=lb
